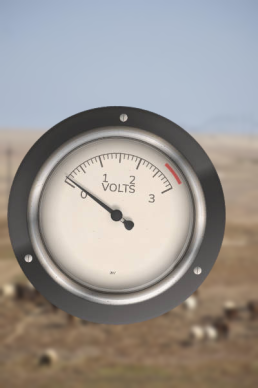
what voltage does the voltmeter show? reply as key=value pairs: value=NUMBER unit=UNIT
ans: value=0.1 unit=V
